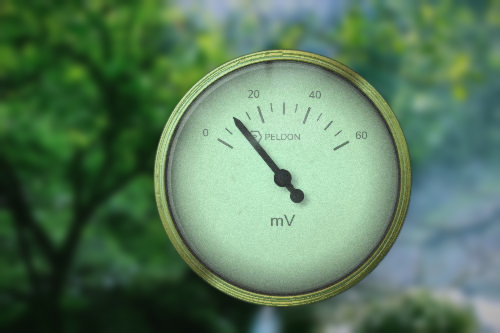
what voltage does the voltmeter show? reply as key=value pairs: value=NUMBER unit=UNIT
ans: value=10 unit=mV
